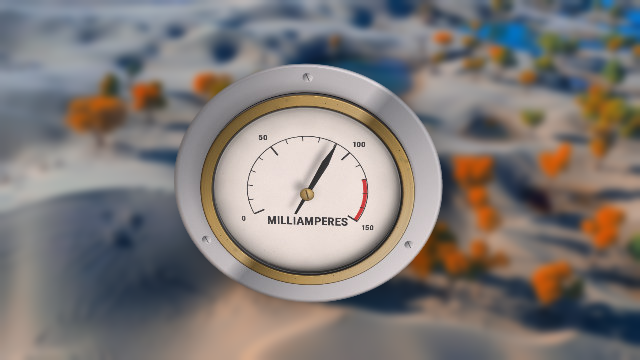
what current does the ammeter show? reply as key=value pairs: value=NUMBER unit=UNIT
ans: value=90 unit=mA
